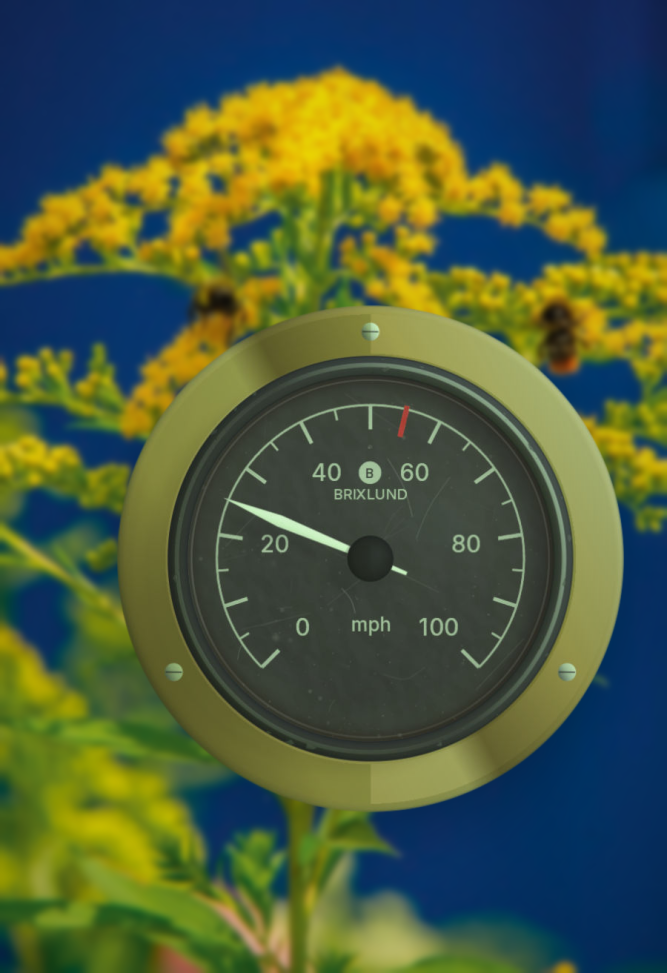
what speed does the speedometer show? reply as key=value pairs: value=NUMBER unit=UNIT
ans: value=25 unit=mph
